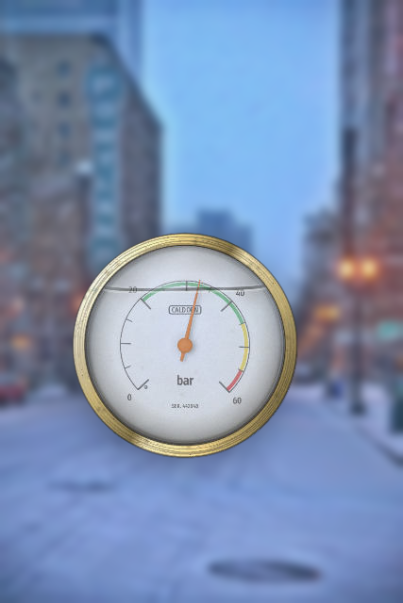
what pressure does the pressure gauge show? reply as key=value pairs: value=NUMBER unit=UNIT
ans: value=32.5 unit=bar
